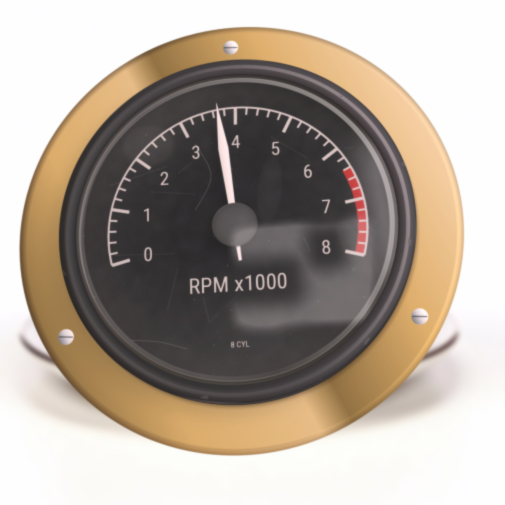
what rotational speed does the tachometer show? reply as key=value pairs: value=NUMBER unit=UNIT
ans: value=3700 unit=rpm
